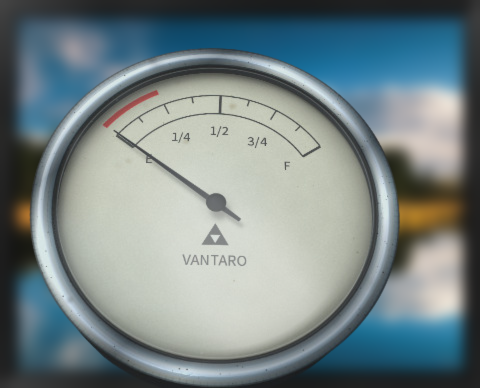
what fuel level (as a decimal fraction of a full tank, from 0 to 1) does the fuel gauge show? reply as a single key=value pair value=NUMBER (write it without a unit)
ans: value=0
